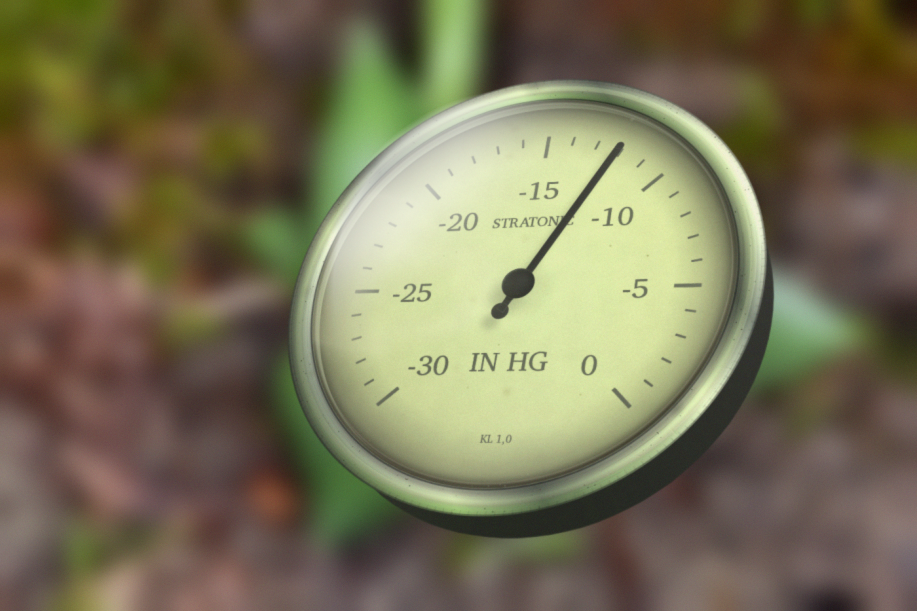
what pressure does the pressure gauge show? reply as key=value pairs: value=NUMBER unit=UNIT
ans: value=-12 unit=inHg
